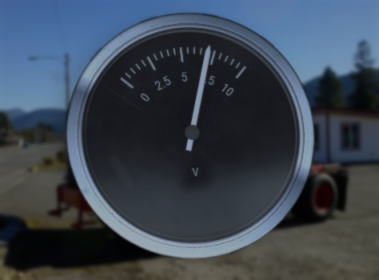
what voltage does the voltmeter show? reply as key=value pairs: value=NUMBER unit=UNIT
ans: value=7 unit=V
